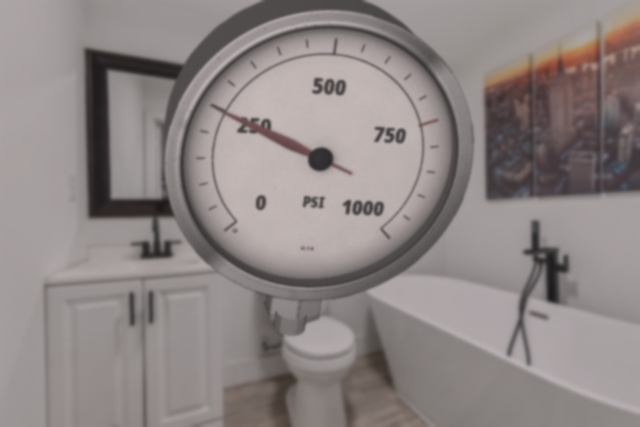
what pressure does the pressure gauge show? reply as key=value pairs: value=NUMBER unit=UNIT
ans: value=250 unit=psi
